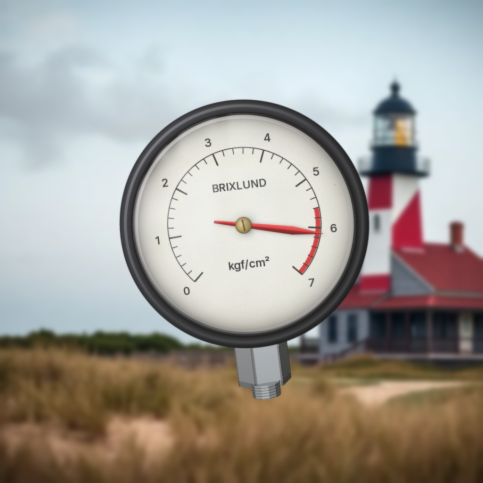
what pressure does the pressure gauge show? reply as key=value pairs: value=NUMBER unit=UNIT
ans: value=6.1 unit=kg/cm²
